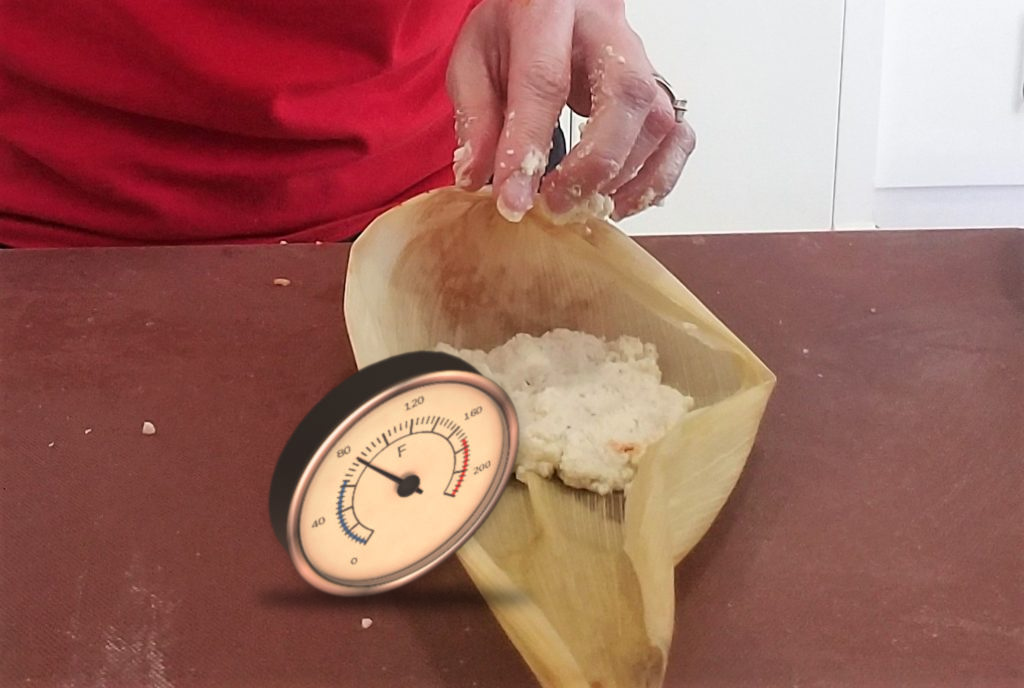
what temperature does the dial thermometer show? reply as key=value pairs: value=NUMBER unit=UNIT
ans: value=80 unit=°F
